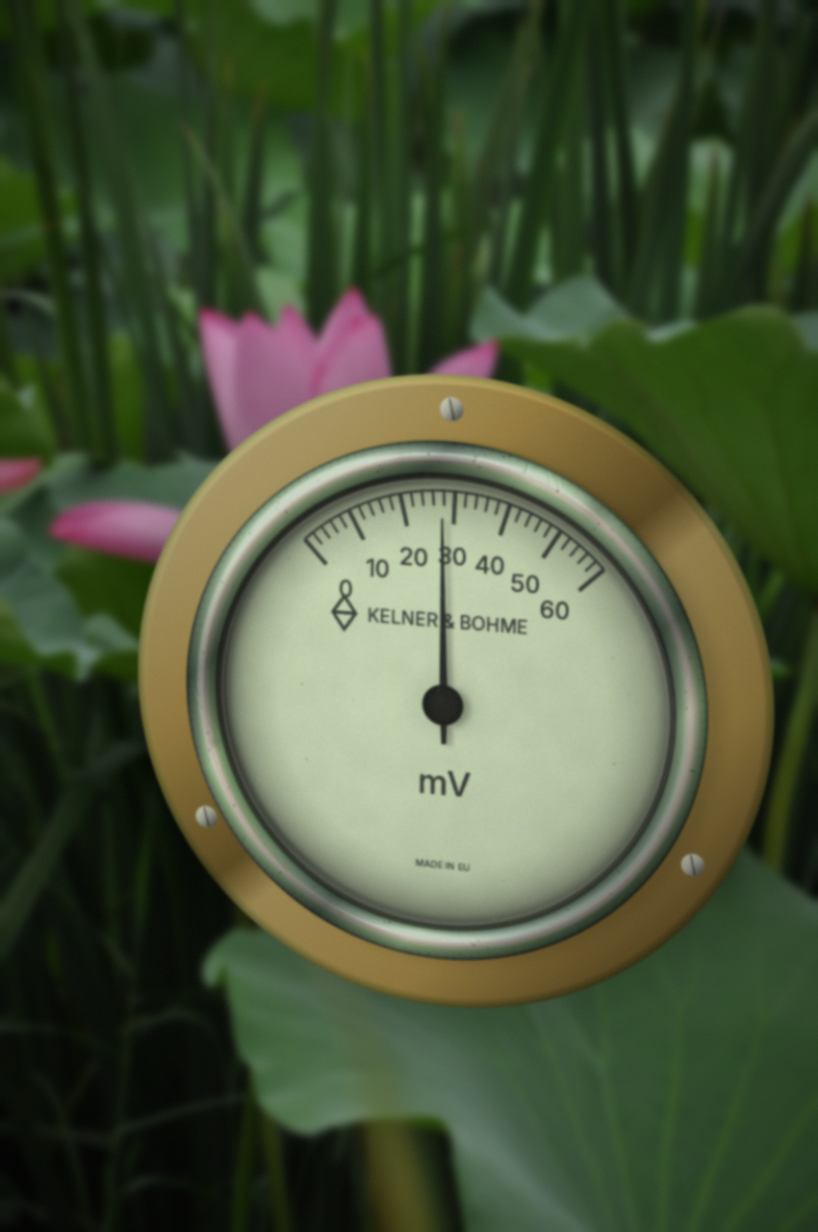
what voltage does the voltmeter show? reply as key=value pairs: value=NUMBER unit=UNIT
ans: value=28 unit=mV
